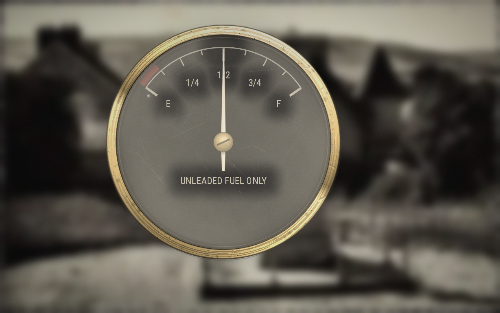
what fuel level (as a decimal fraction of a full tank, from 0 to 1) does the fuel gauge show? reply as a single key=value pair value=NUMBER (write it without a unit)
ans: value=0.5
